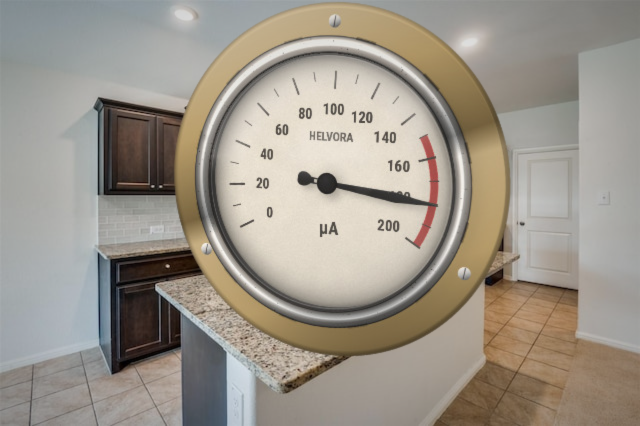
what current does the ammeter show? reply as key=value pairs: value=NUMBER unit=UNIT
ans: value=180 unit=µA
